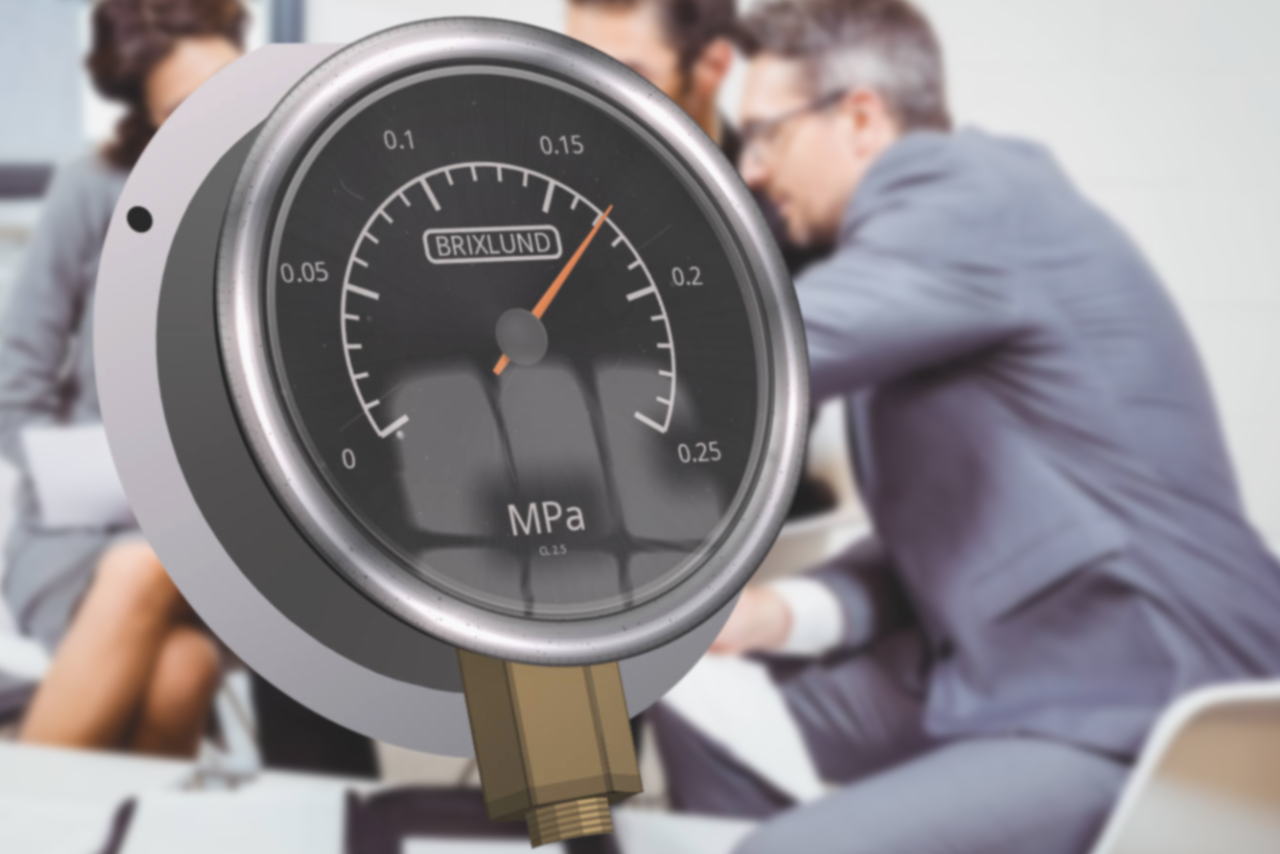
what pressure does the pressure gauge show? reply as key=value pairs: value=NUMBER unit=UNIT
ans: value=0.17 unit=MPa
